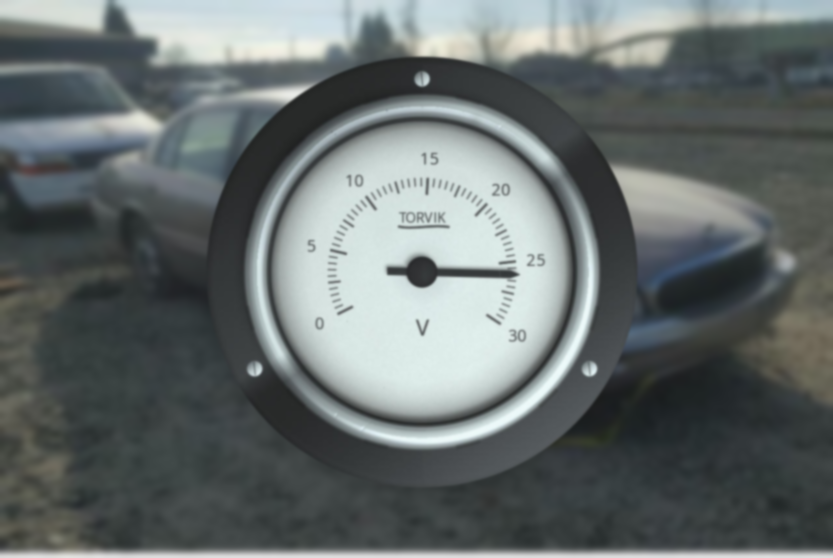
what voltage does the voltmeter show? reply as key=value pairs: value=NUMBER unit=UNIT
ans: value=26 unit=V
